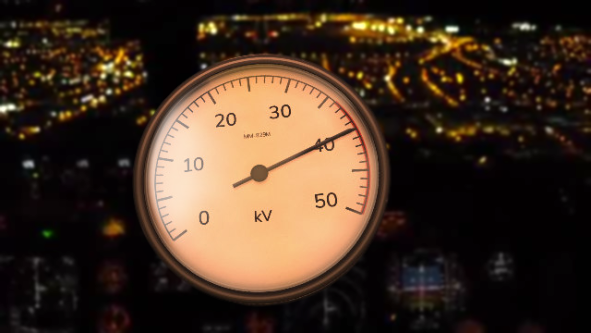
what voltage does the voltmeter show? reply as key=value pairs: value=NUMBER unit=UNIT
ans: value=40 unit=kV
